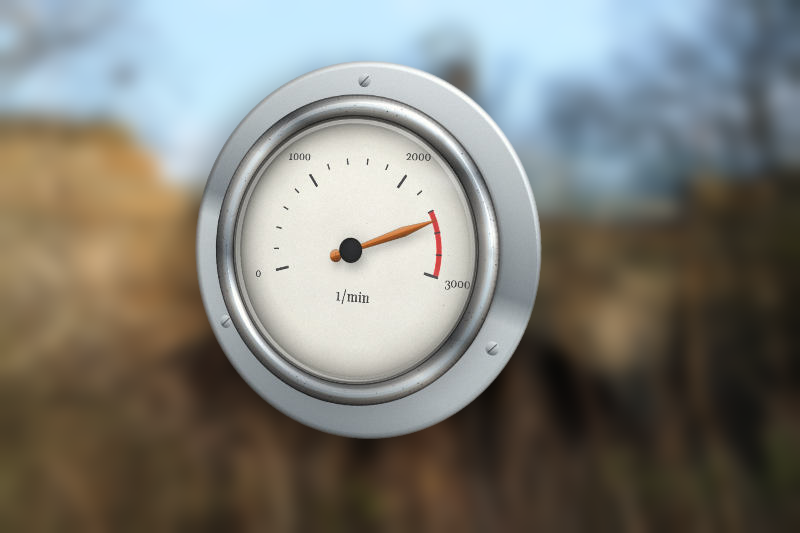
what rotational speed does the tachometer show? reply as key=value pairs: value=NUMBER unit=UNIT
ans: value=2500 unit=rpm
